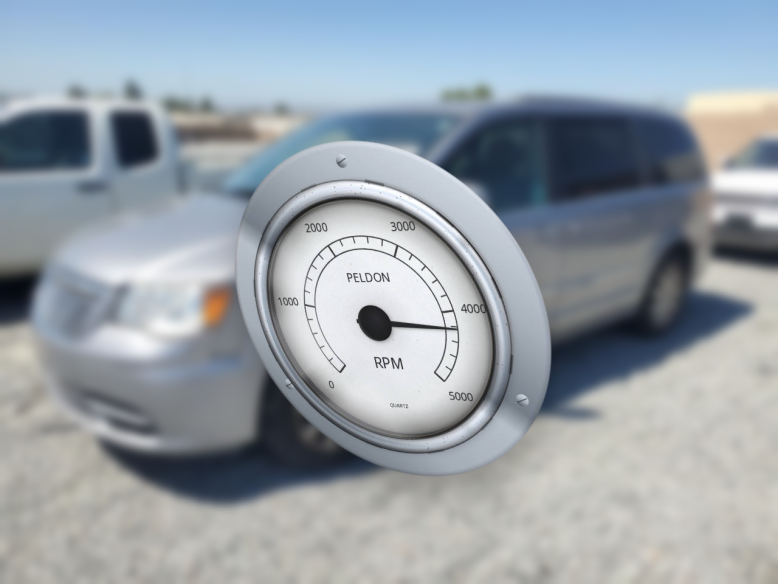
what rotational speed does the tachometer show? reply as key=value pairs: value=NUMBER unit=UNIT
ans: value=4200 unit=rpm
